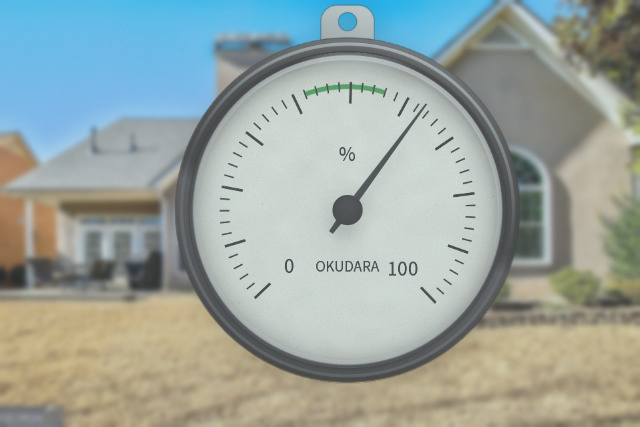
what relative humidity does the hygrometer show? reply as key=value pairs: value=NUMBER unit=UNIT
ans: value=63 unit=%
